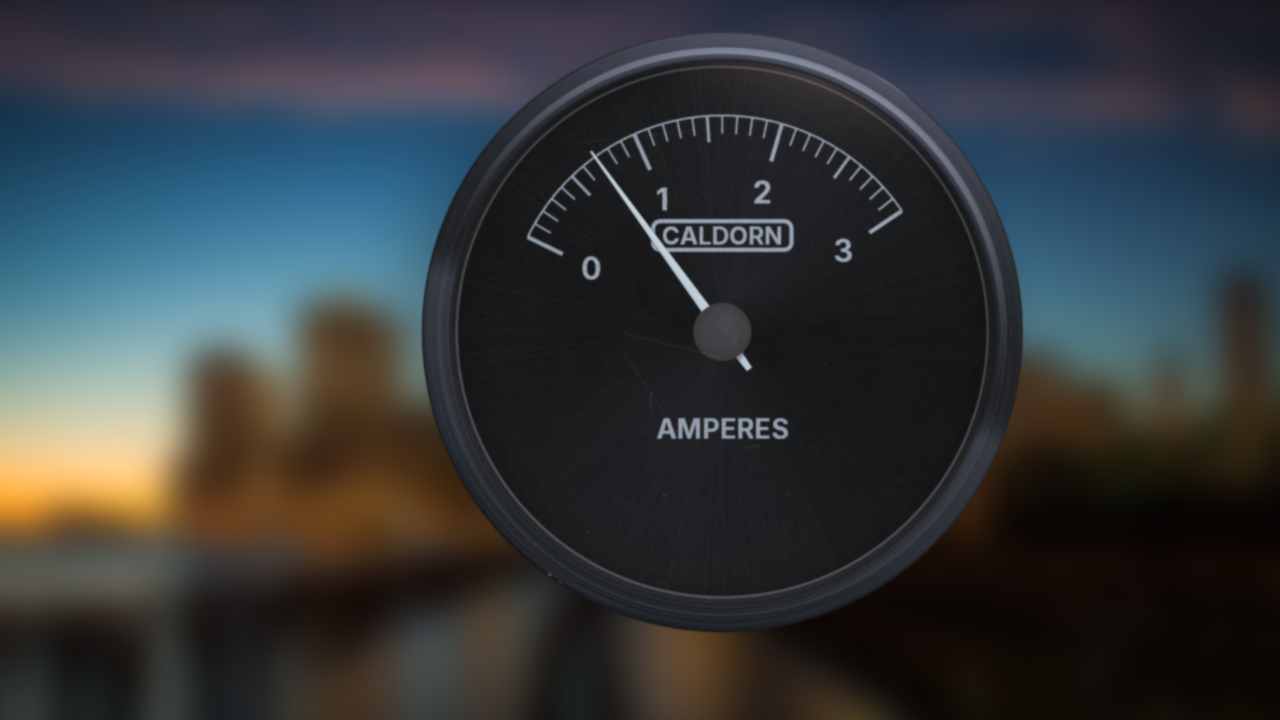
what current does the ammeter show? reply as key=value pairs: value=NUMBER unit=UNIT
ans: value=0.7 unit=A
